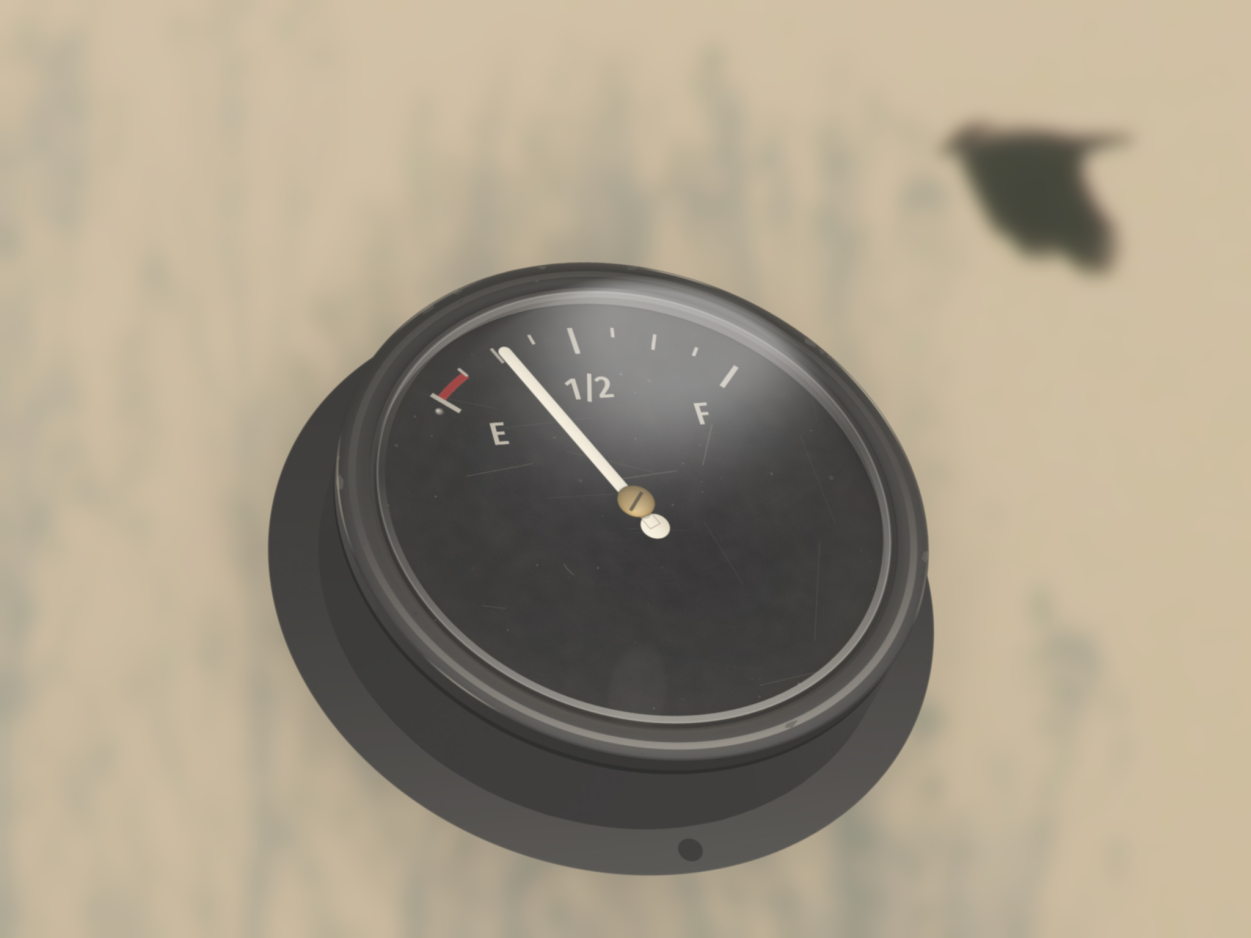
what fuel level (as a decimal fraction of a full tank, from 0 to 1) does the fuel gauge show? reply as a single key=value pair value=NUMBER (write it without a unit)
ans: value=0.25
